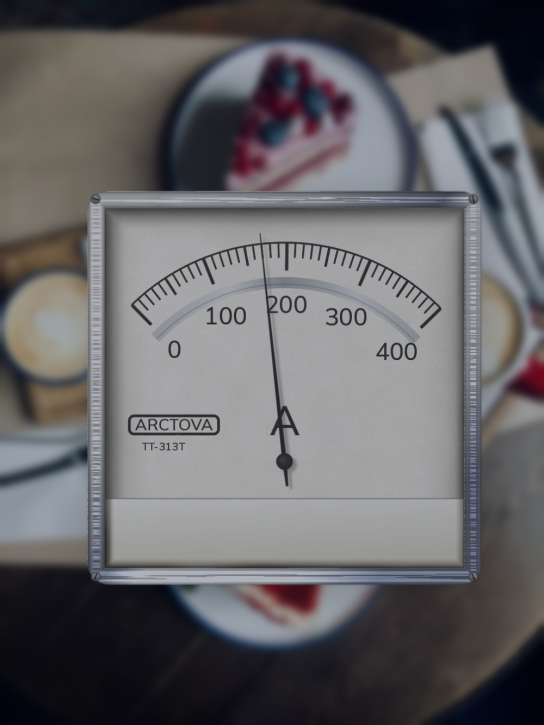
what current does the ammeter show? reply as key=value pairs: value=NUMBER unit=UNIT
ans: value=170 unit=A
